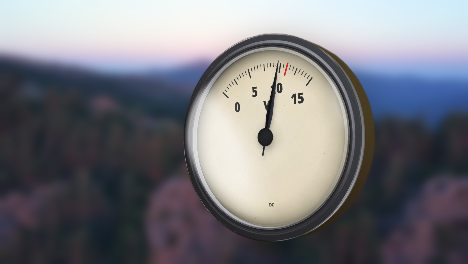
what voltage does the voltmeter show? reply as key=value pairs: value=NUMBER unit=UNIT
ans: value=10 unit=V
